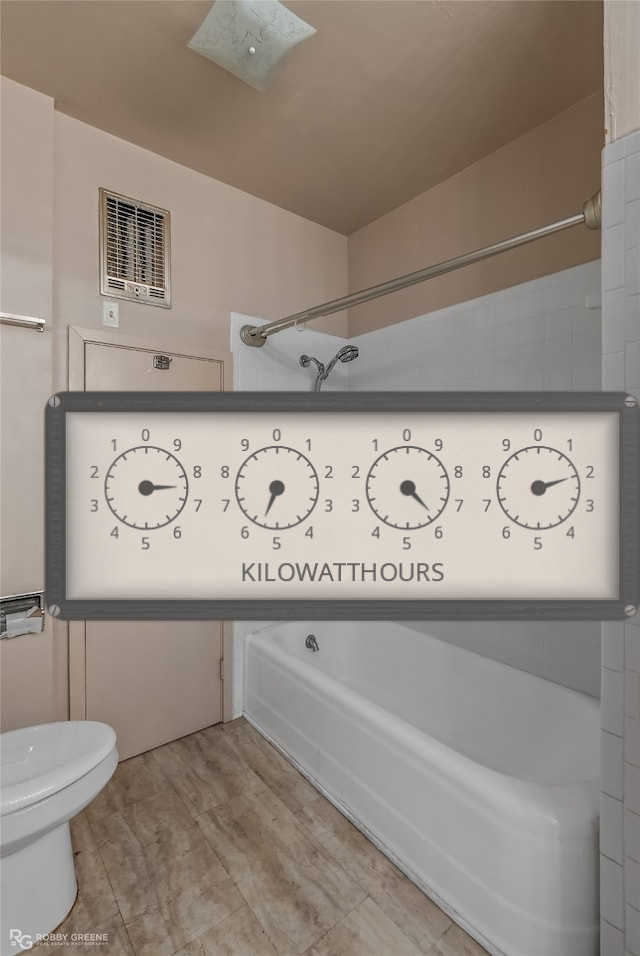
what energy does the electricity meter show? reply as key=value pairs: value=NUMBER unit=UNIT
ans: value=7562 unit=kWh
